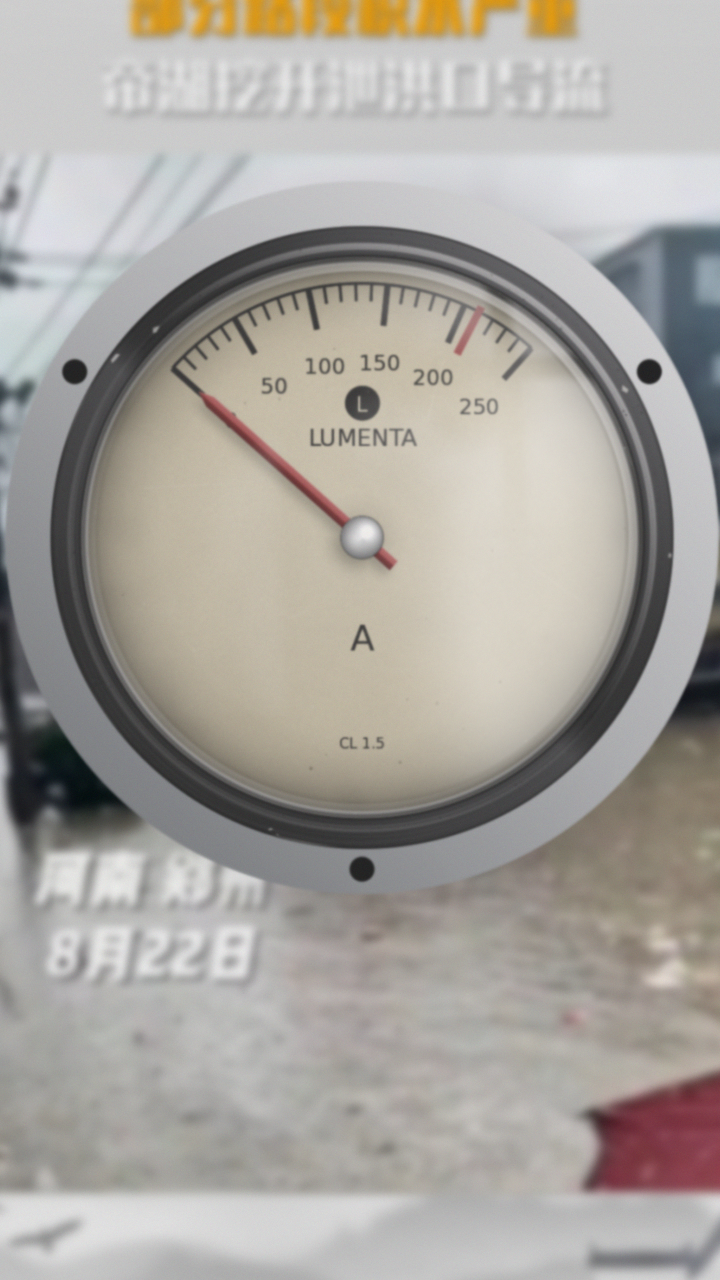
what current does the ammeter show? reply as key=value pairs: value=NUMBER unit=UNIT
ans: value=0 unit=A
